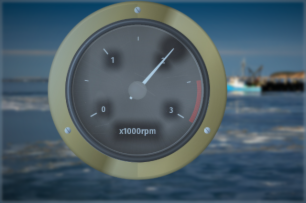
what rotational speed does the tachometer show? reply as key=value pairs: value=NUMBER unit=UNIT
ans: value=2000 unit=rpm
